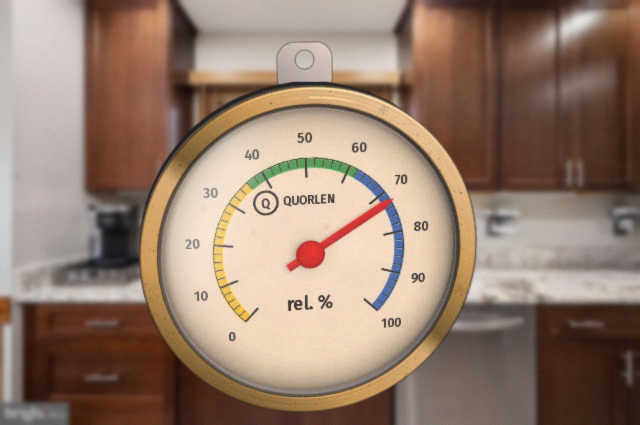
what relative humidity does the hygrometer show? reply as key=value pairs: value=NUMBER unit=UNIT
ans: value=72 unit=%
